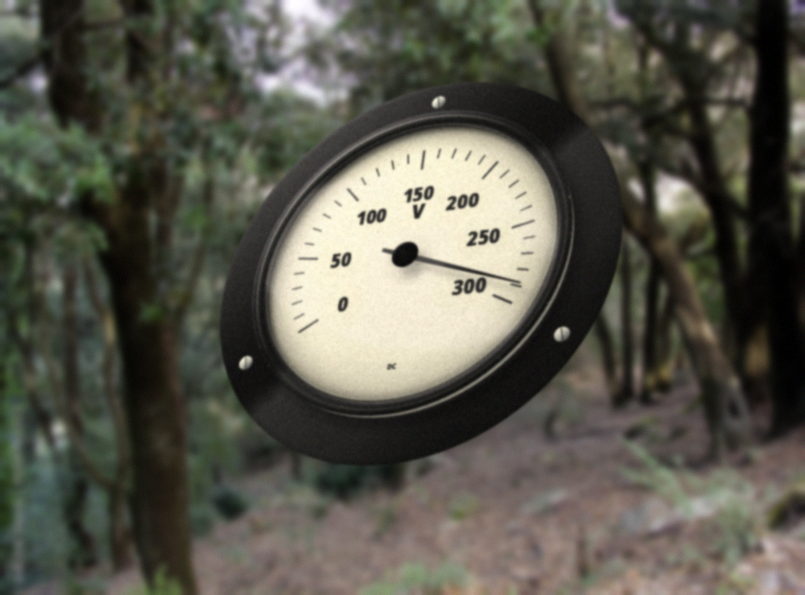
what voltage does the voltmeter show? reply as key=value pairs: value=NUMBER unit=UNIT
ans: value=290 unit=V
